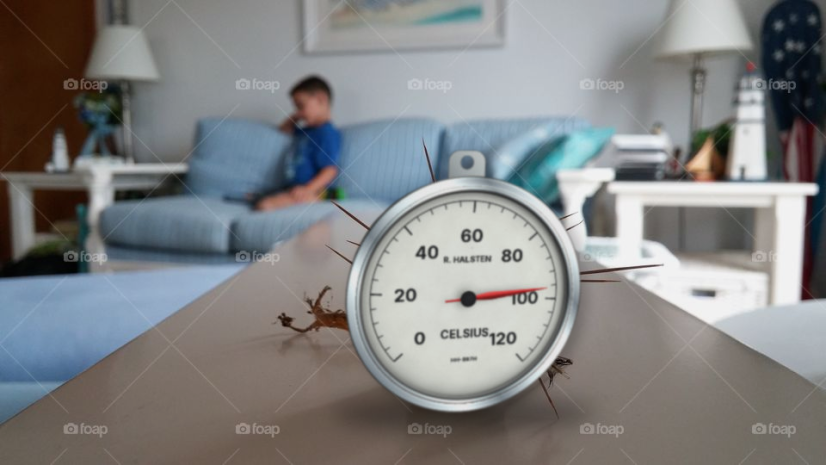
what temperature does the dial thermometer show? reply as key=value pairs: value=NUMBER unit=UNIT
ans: value=96 unit=°C
